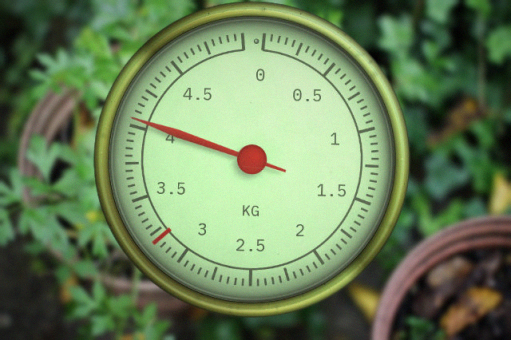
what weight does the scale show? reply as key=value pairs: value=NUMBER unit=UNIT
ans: value=4.05 unit=kg
